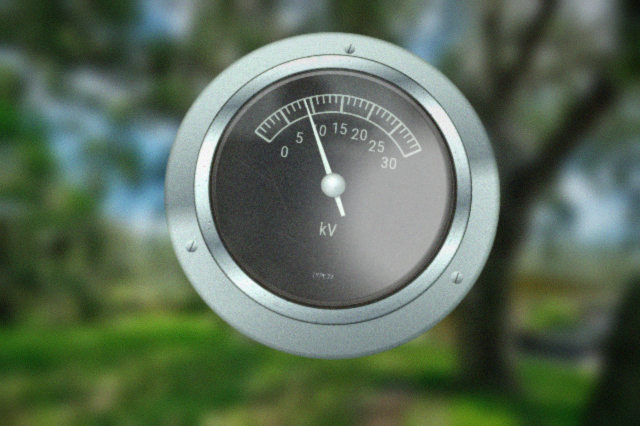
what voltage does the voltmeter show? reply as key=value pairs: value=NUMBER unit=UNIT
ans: value=9 unit=kV
